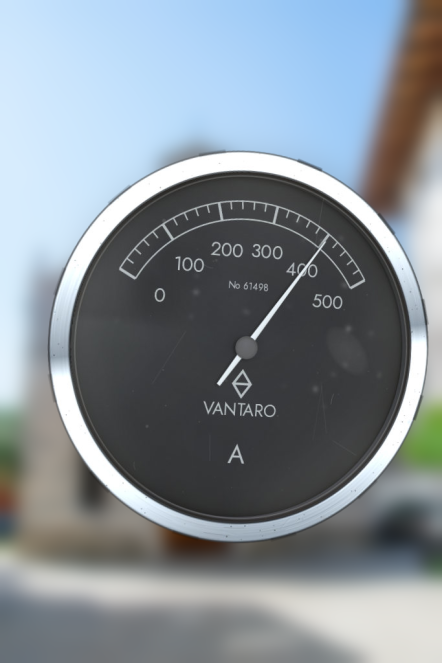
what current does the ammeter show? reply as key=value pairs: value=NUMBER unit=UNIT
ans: value=400 unit=A
